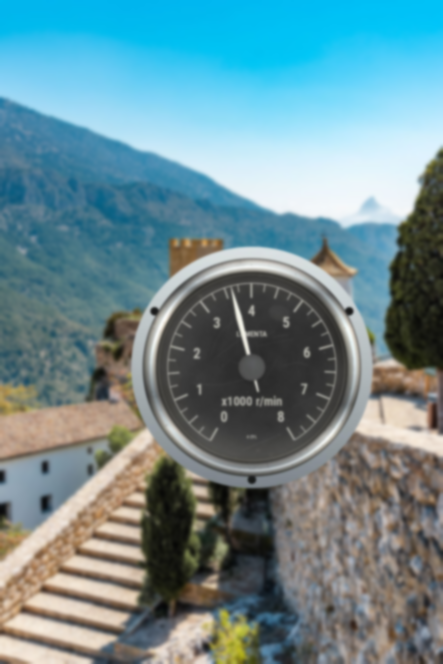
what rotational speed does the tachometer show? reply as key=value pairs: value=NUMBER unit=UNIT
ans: value=3625 unit=rpm
